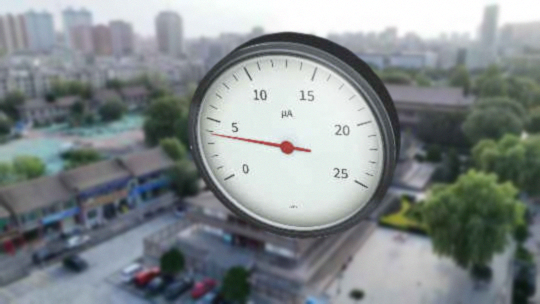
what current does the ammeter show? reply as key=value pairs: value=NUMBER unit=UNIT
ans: value=4 unit=µA
